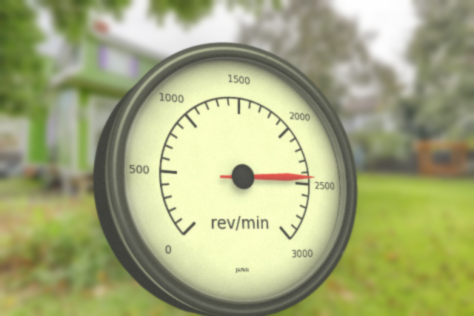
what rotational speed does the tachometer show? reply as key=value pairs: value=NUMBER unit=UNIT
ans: value=2450 unit=rpm
